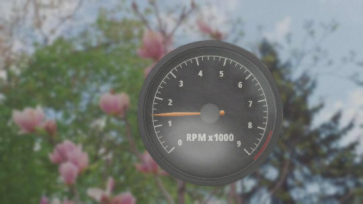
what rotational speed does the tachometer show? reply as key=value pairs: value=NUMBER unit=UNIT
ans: value=1400 unit=rpm
